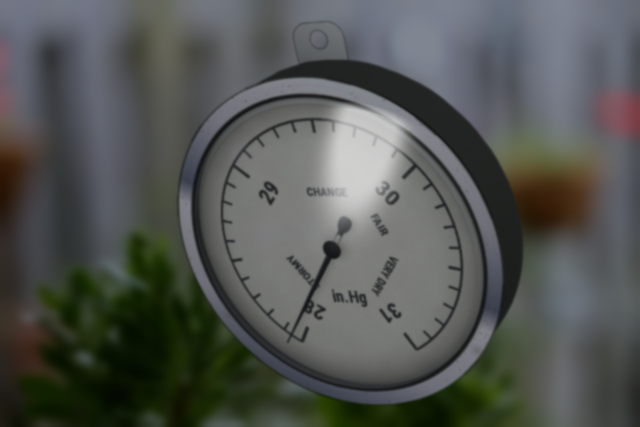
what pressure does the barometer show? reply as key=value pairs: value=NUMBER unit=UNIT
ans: value=28.05 unit=inHg
